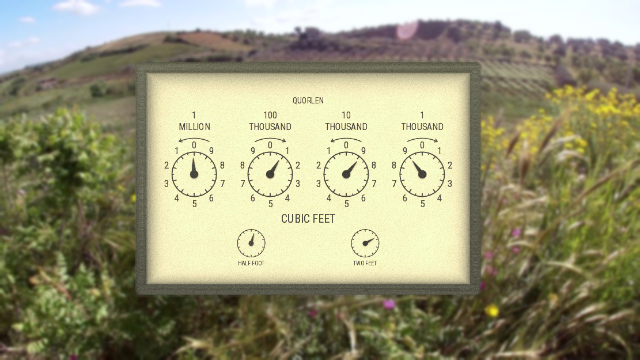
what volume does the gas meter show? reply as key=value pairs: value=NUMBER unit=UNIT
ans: value=8900 unit=ft³
